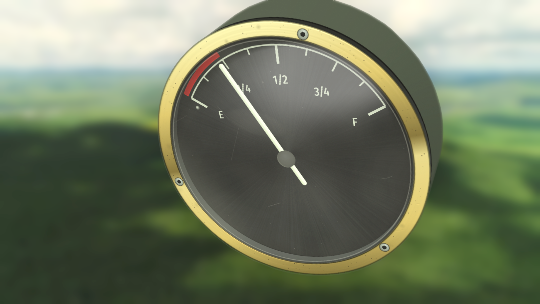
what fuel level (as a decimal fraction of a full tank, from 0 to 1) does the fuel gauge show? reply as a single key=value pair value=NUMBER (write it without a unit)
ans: value=0.25
